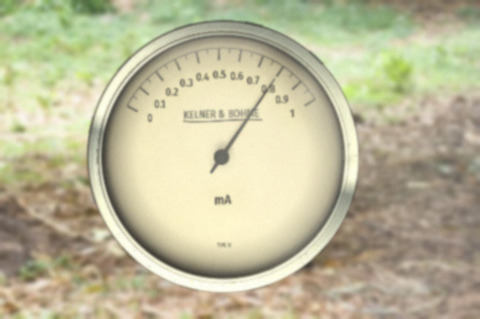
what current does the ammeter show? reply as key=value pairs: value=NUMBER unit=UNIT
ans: value=0.8 unit=mA
